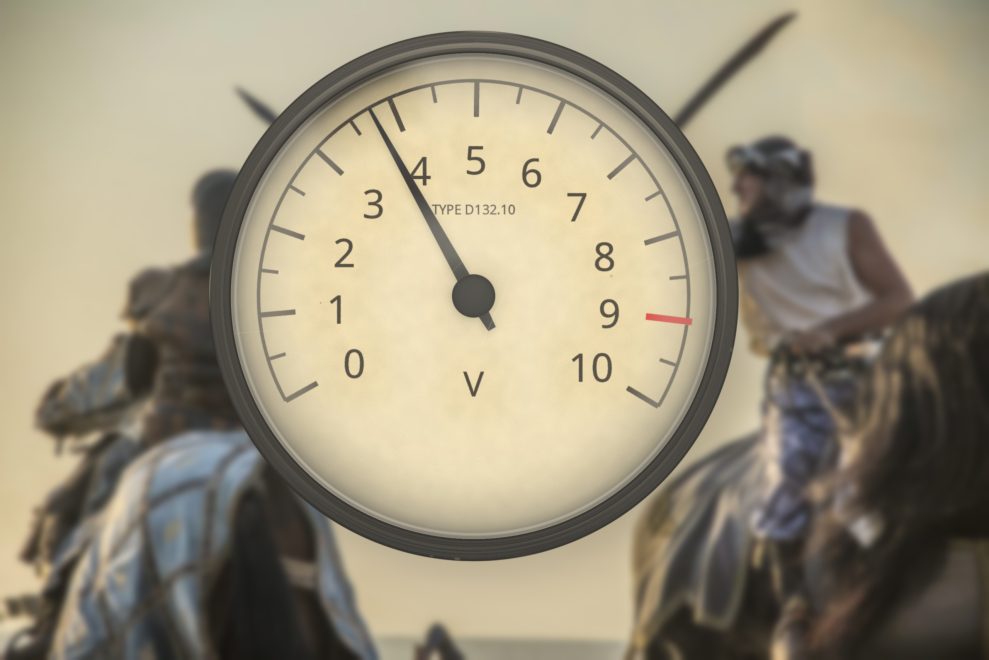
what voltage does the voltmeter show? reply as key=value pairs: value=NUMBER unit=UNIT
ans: value=3.75 unit=V
